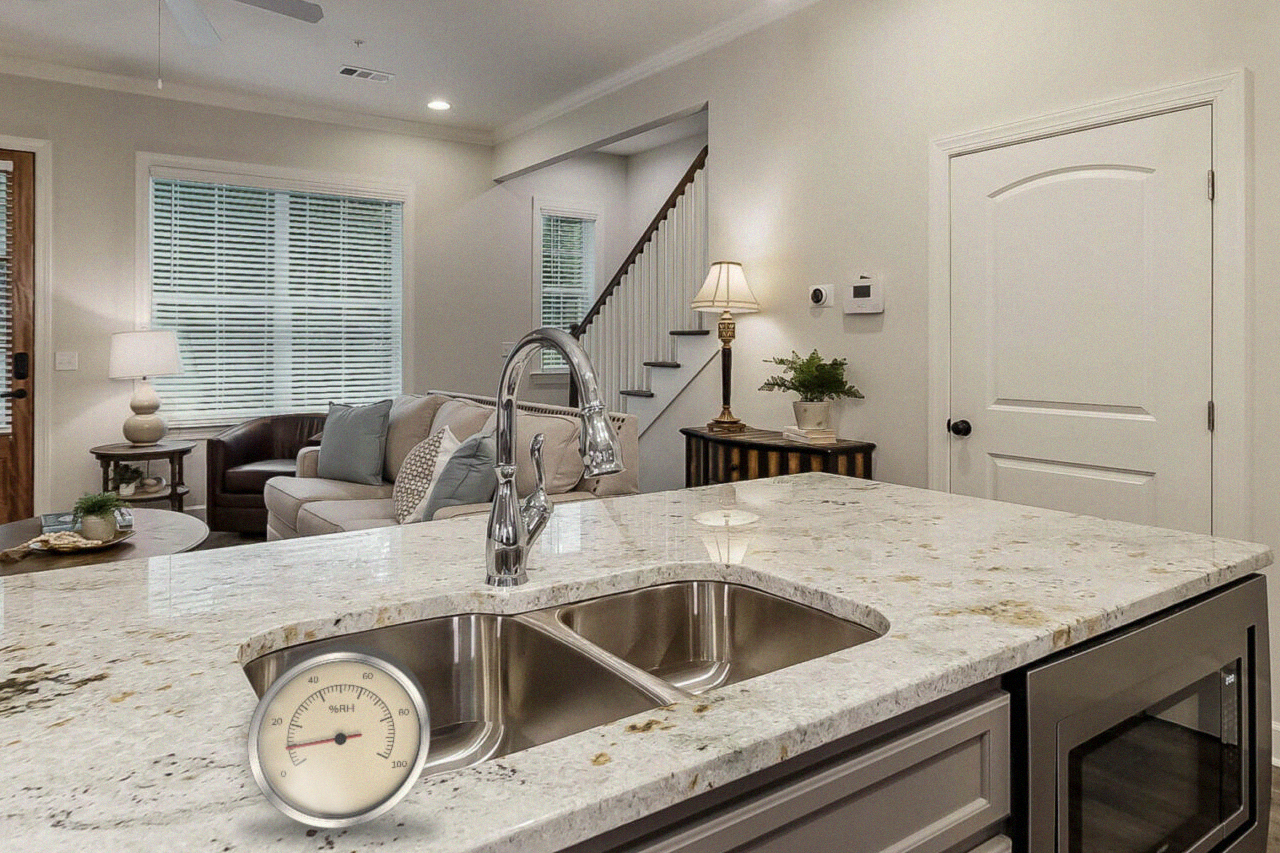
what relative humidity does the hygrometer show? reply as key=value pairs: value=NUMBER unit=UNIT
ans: value=10 unit=%
